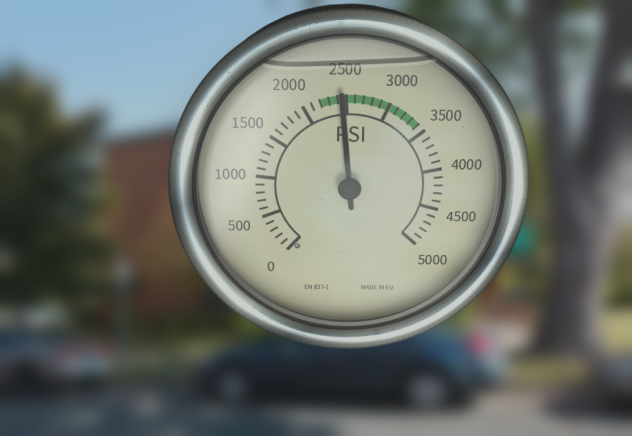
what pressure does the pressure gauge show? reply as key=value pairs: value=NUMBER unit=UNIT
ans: value=2450 unit=psi
